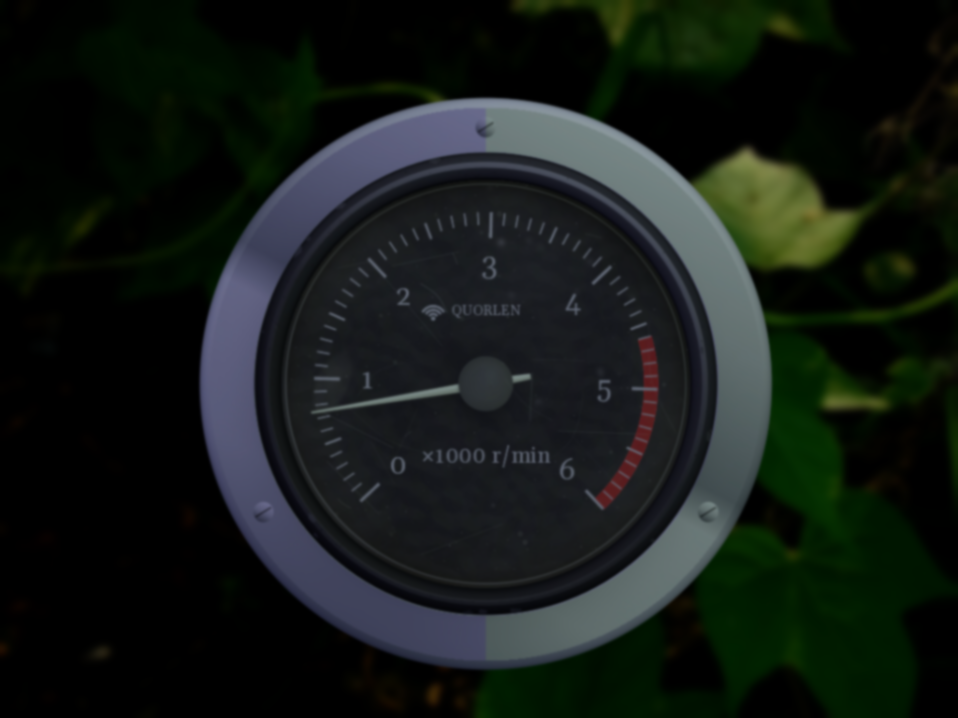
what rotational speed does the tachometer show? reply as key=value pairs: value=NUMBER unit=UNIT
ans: value=750 unit=rpm
